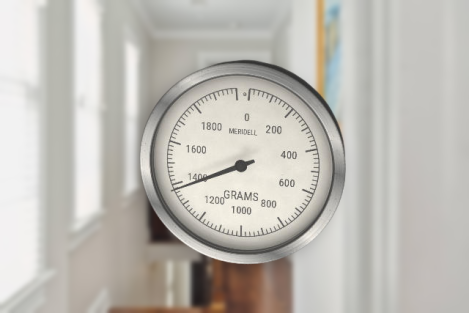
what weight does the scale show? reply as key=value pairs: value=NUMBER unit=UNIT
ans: value=1380 unit=g
